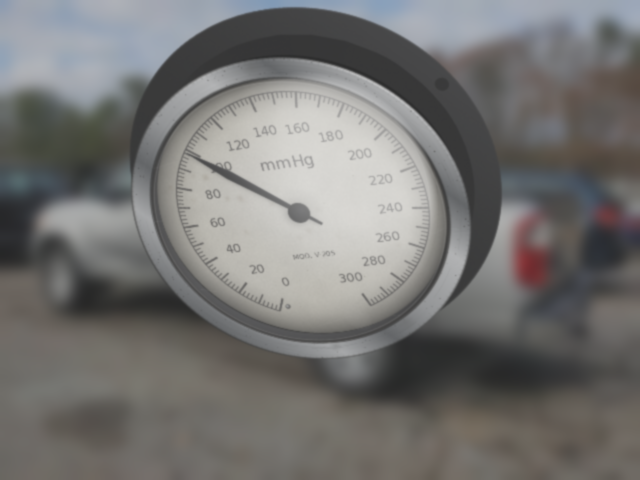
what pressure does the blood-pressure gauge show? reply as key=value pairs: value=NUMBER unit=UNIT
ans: value=100 unit=mmHg
